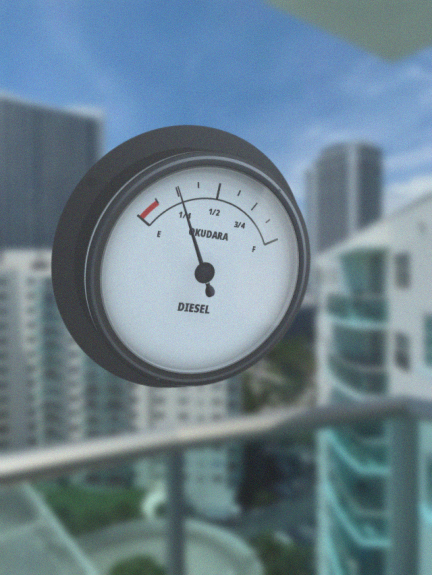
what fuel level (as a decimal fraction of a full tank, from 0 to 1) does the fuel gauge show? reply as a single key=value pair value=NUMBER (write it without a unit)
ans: value=0.25
